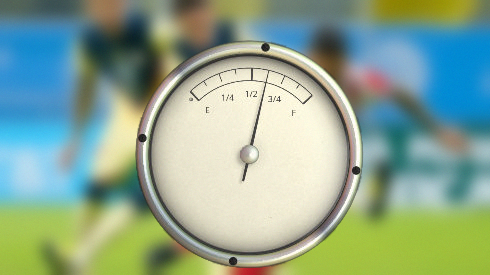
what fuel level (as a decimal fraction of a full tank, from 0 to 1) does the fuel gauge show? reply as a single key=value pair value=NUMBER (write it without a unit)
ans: value=0.625
